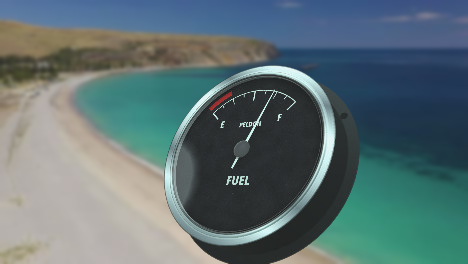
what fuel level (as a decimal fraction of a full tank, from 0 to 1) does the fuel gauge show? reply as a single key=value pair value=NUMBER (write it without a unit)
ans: value=0.75
